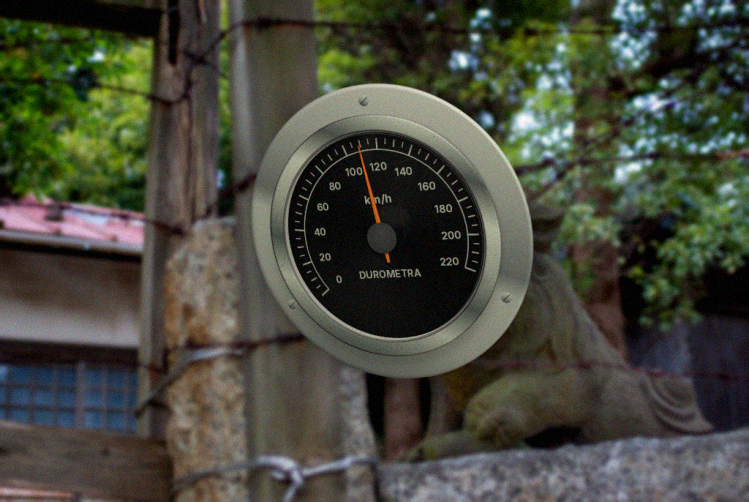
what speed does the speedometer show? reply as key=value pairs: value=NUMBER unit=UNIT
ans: value=110 unit=km/h
